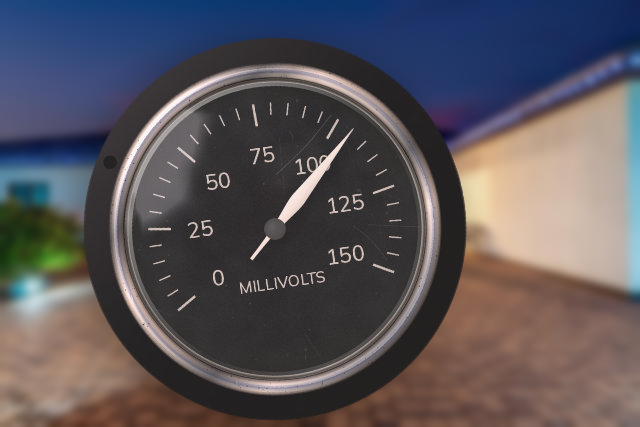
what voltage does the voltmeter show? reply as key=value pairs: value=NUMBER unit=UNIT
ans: value=105 unit=mV
